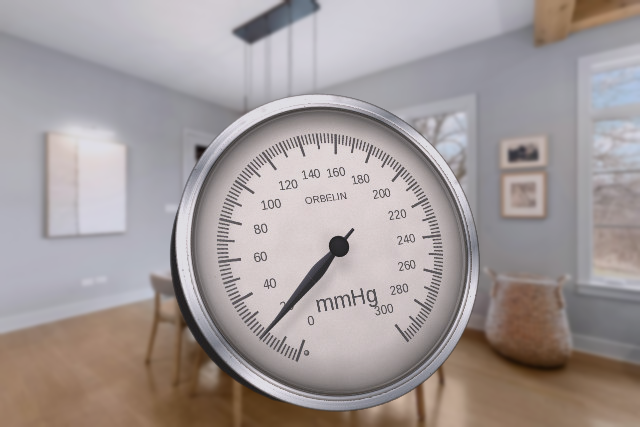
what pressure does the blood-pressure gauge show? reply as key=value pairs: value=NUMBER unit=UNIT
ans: value=20 unit=mmHg
